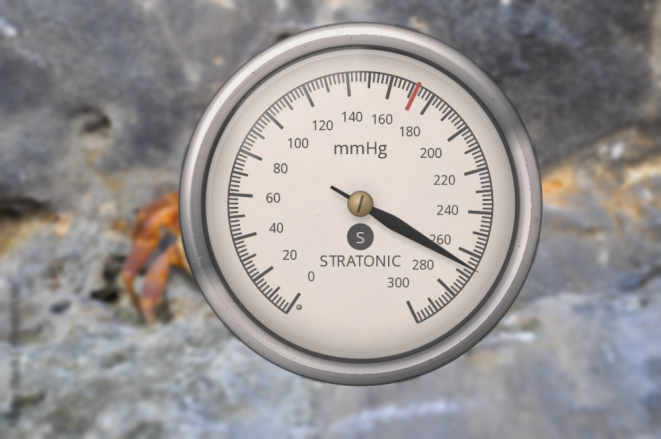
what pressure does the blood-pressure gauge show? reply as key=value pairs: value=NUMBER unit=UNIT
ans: value=266 unit=mmHg
